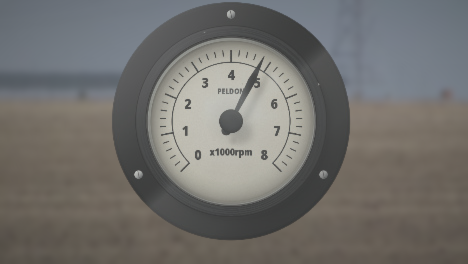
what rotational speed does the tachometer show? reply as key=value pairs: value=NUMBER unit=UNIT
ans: value=4800 unit=rpm
